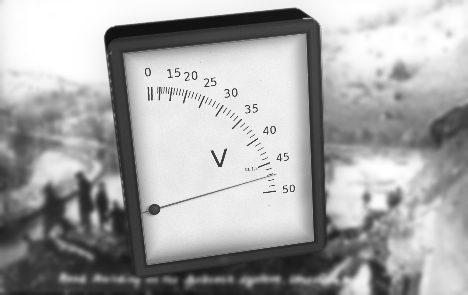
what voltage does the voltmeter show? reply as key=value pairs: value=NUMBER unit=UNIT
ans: value=47 unit=V
